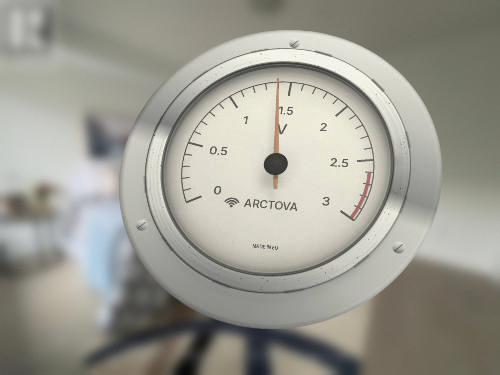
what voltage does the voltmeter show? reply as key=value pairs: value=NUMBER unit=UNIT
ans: value=1.4 unit=V
